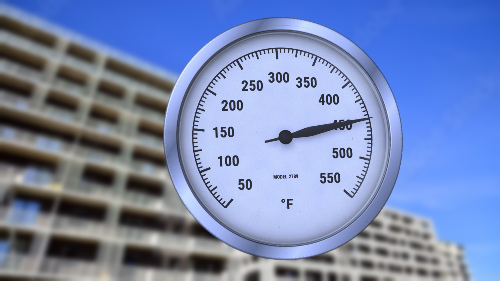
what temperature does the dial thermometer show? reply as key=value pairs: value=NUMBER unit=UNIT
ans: value=450 unit=°F
